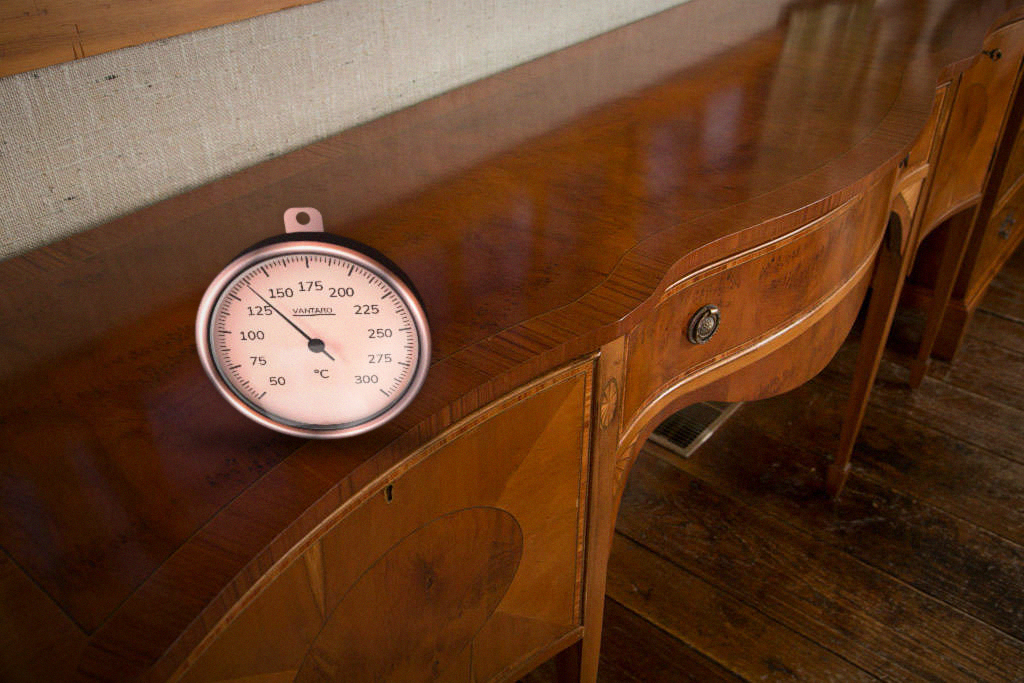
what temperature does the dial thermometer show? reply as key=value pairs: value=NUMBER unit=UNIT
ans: value=137.5 unit=°C
